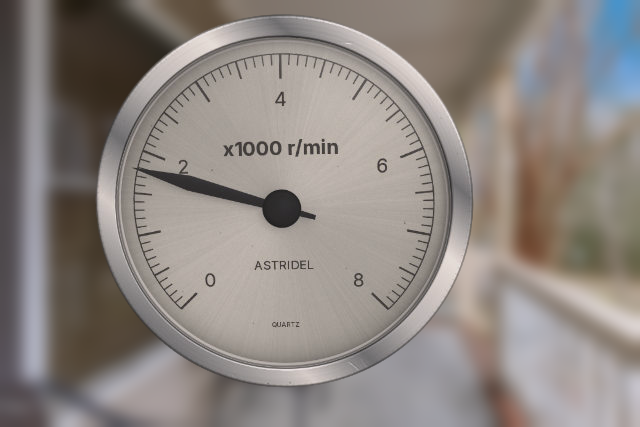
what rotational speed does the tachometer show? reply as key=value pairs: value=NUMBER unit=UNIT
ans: value=1800 unit=rpm
